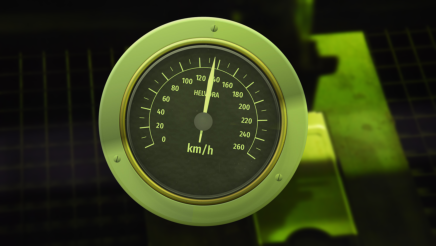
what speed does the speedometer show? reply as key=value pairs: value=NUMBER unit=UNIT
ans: value=135 unit=km/h
